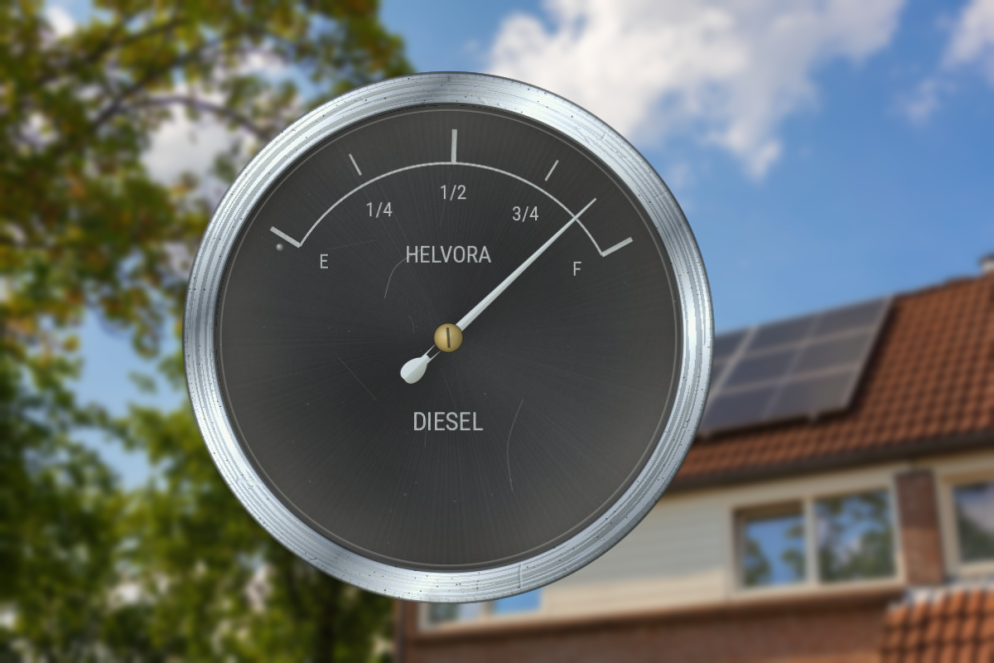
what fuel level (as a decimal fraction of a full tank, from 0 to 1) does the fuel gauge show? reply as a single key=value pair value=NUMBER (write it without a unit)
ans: value=0.875
